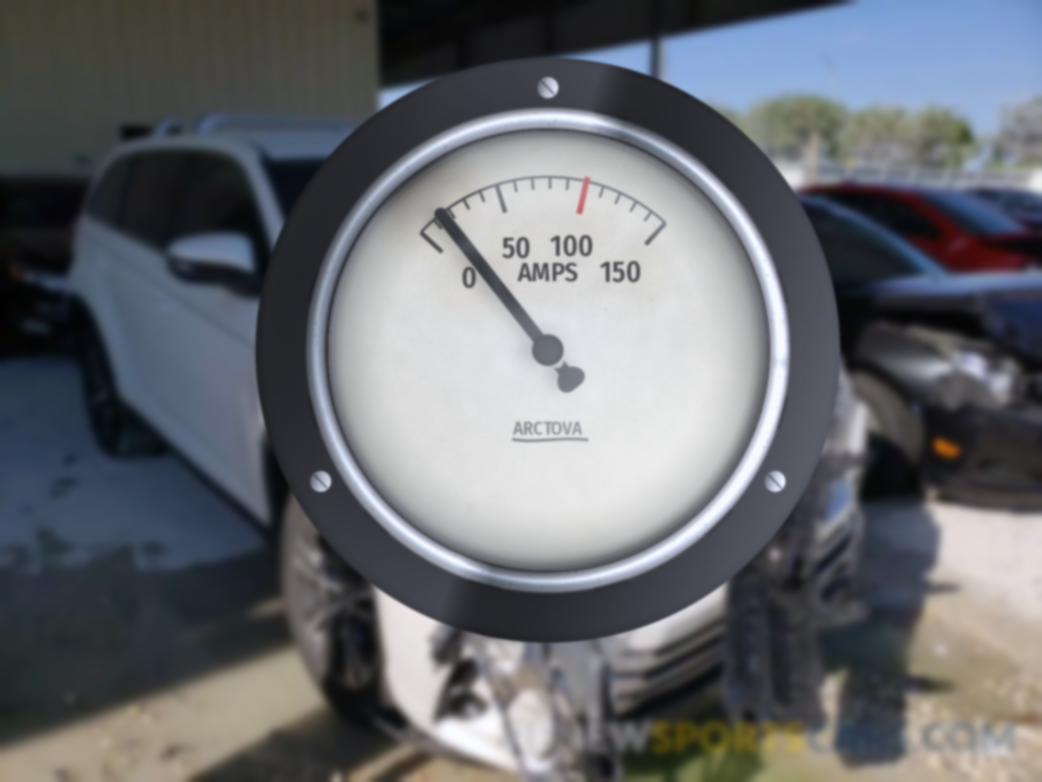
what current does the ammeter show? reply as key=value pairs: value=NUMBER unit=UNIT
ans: value=15 unit=A
